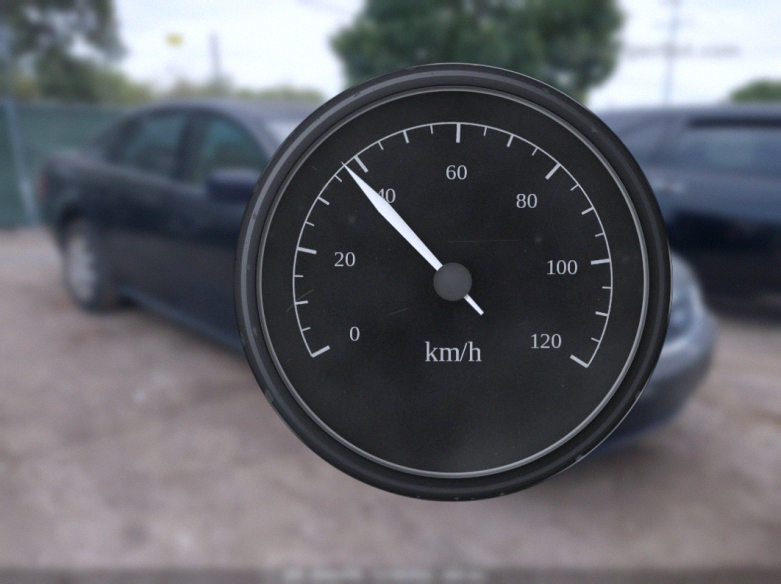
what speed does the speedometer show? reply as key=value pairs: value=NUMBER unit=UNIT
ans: value=37.5 unit=km/h
